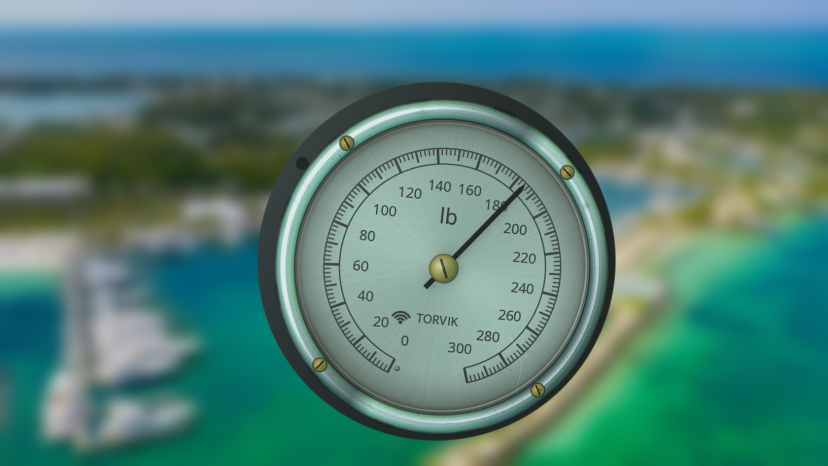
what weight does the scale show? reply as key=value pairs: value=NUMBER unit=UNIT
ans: value=184 unit=lb
